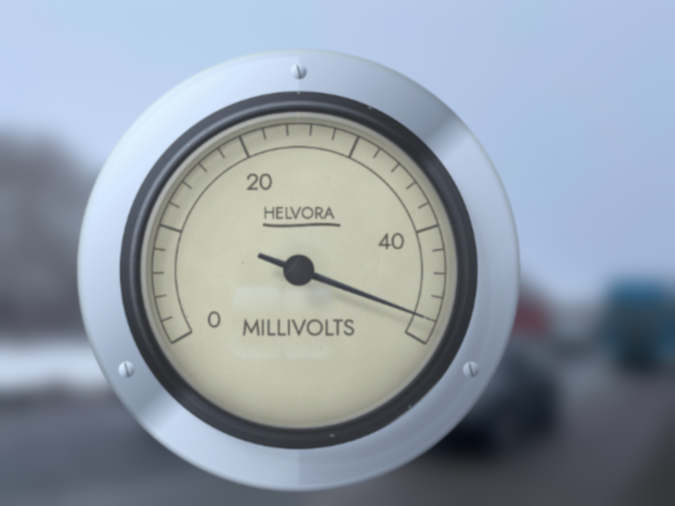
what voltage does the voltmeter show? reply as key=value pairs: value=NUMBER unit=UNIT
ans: value=48 unit=mV
